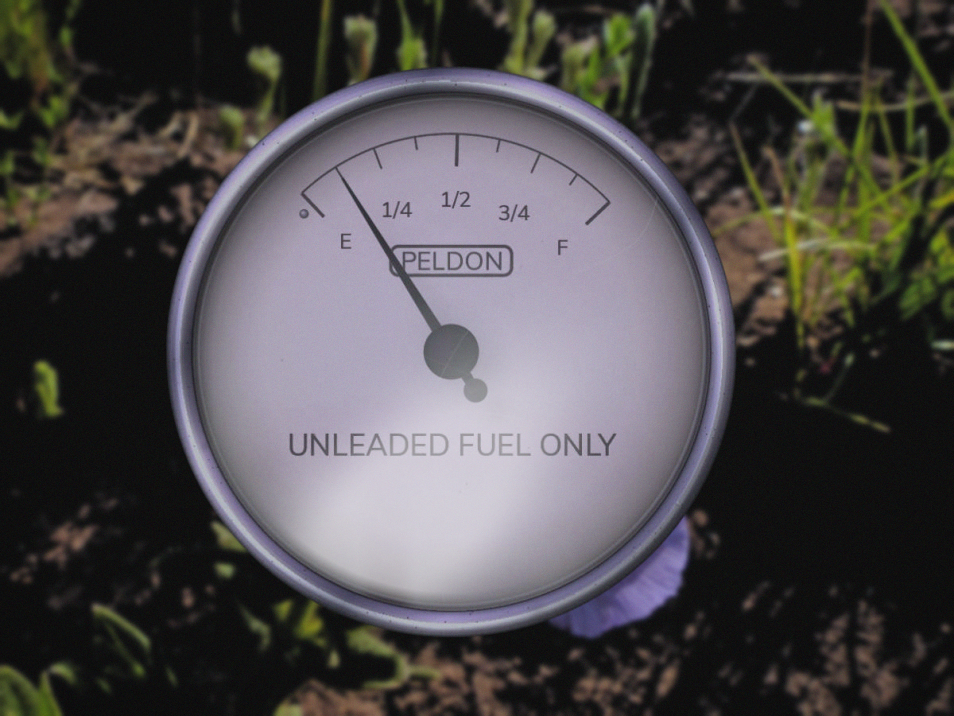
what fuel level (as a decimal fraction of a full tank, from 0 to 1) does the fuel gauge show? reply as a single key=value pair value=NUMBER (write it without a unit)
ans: value=0.125
